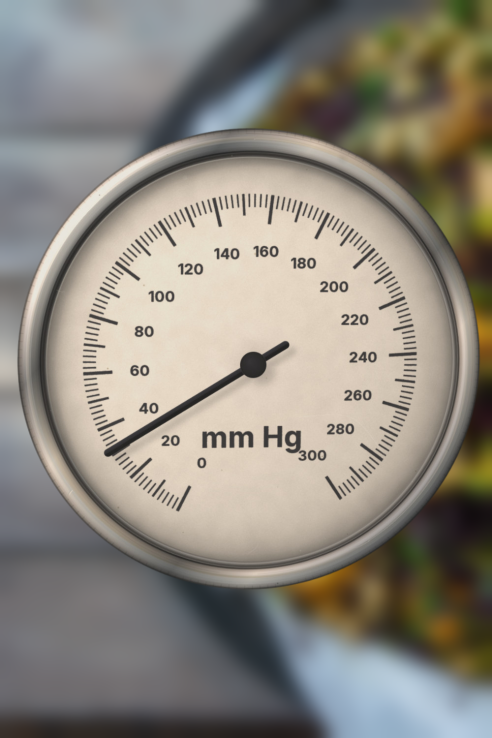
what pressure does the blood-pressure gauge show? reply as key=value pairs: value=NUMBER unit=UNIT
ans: value=32 unit=mmHg
